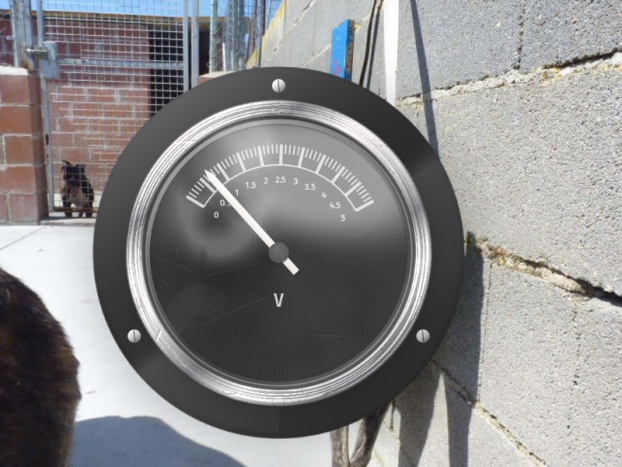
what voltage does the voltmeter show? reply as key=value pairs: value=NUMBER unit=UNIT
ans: value=0.7 unit=V
